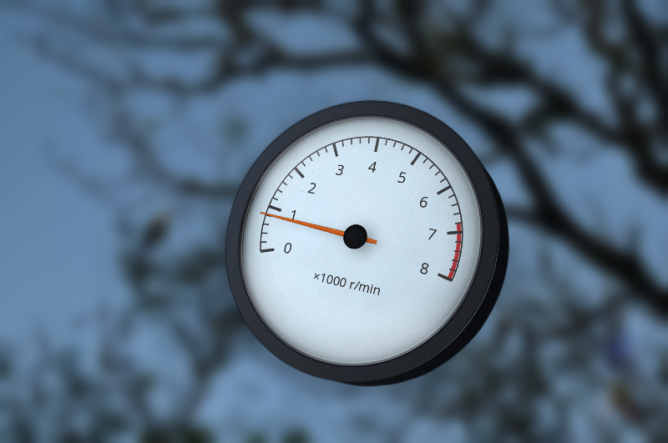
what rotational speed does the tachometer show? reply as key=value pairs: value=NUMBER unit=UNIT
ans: value=800 unit=rpm
